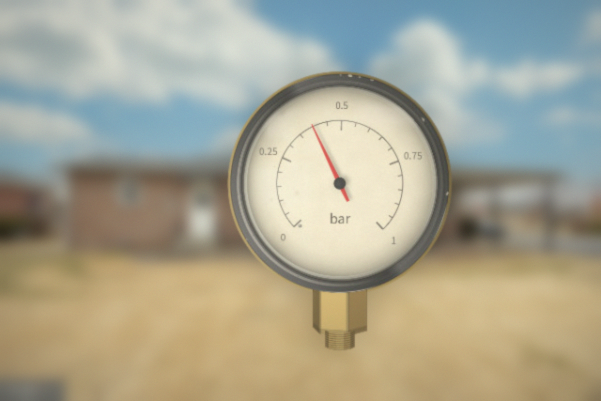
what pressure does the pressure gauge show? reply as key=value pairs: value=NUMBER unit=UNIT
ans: value=0.4 unit=bar
